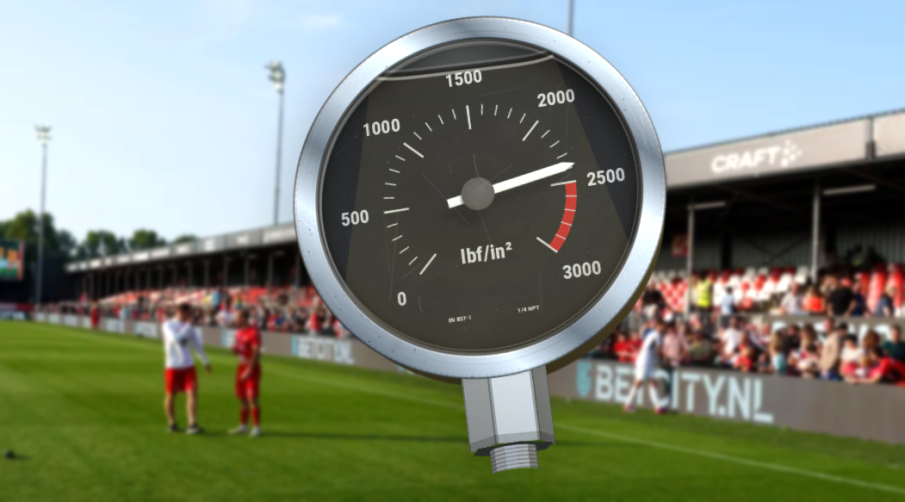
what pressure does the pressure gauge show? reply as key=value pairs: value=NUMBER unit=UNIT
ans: value=2400 unit=psi
